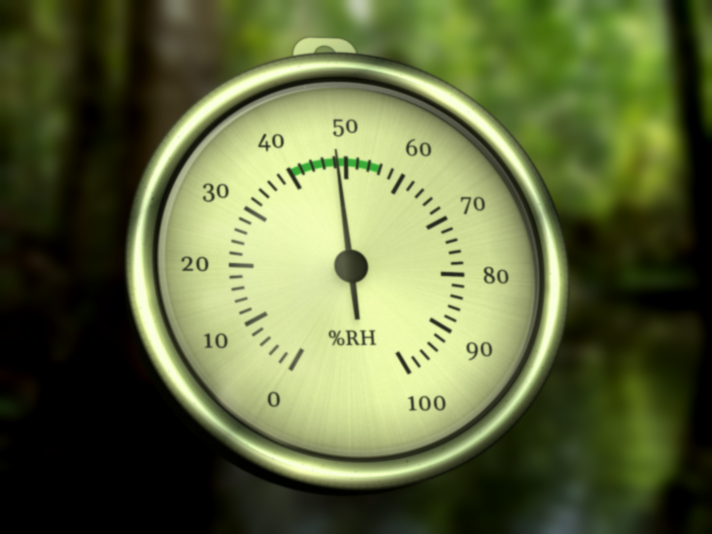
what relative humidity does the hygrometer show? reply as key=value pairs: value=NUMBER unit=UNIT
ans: value=48 unit=%
